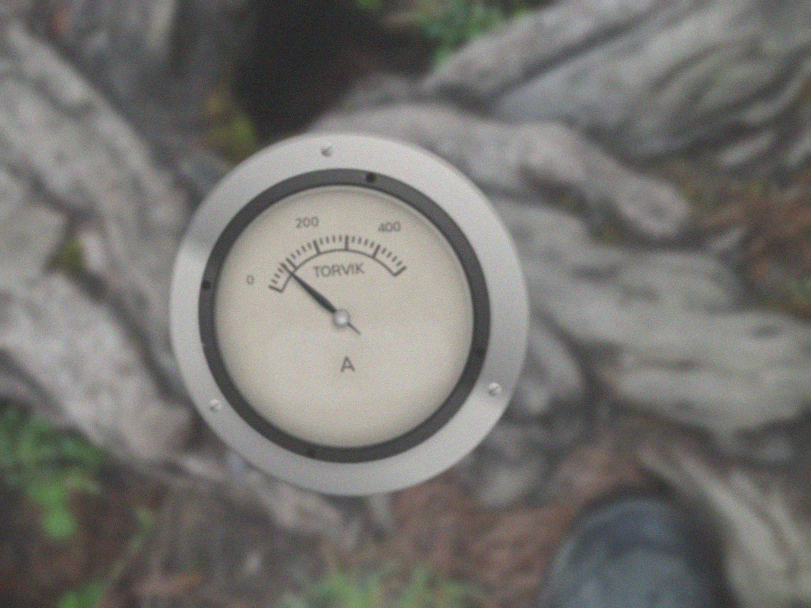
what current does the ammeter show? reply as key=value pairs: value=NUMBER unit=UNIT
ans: value=80 unit=A
